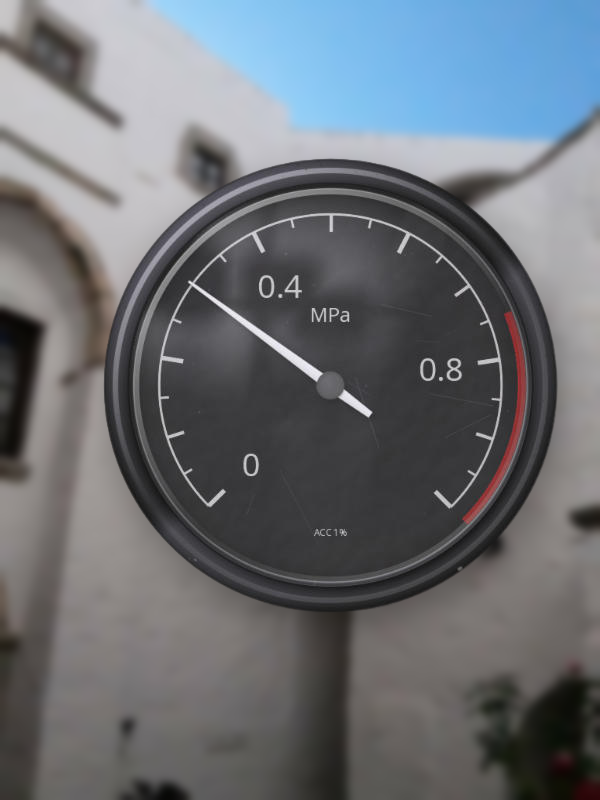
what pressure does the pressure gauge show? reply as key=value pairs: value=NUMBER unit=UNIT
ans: value=0.3 unit=MPa
